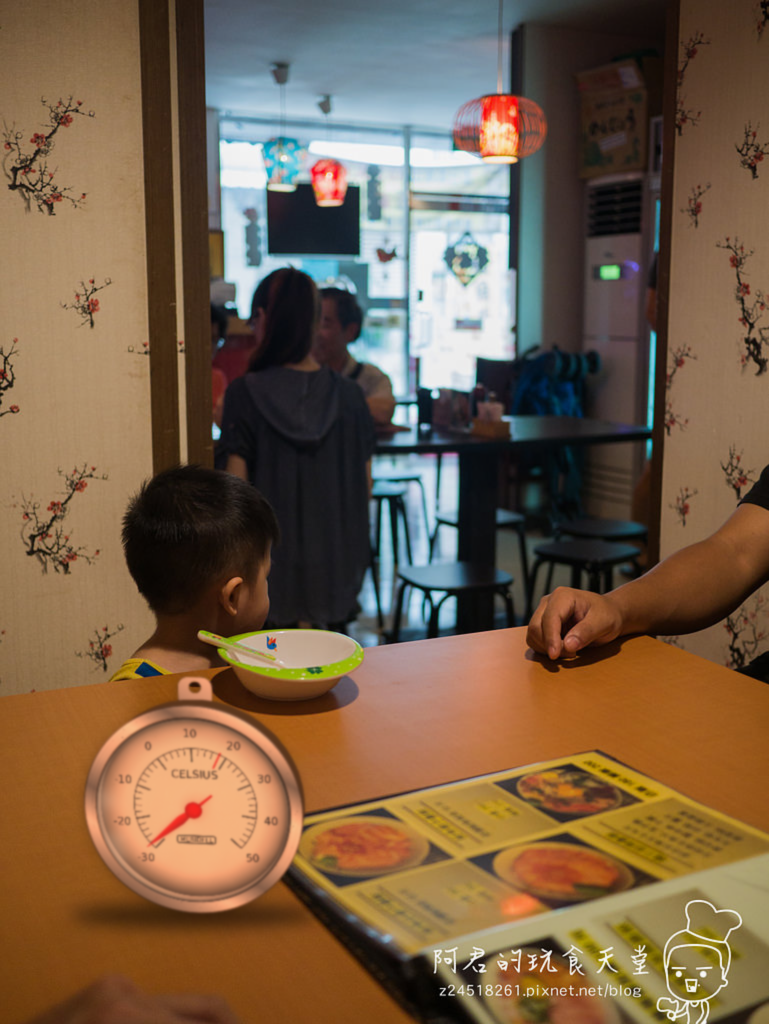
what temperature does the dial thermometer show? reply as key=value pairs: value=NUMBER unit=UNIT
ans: value=-28 unit=°C
